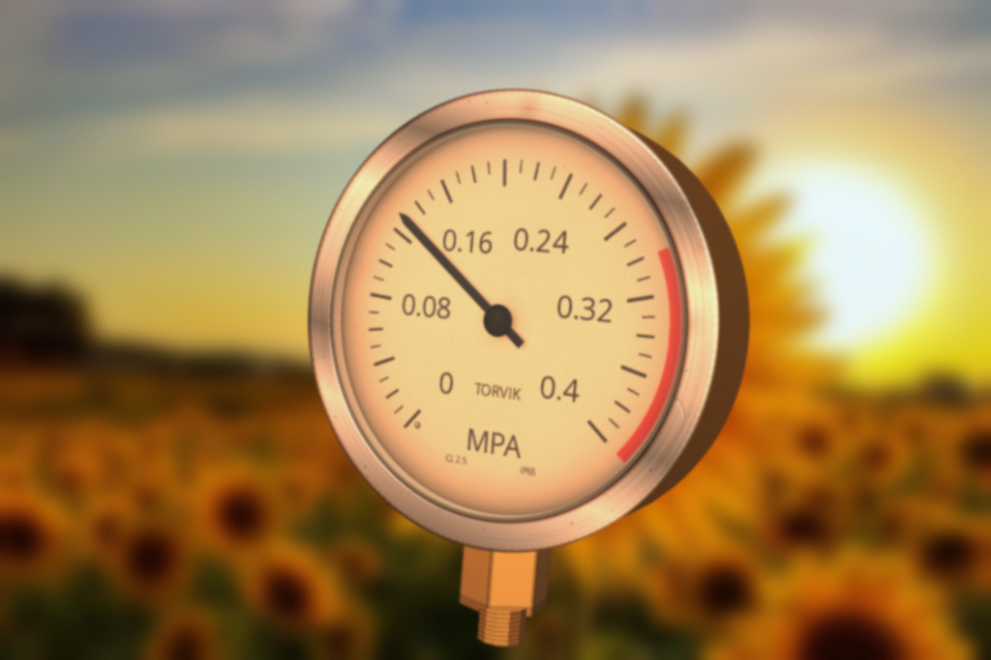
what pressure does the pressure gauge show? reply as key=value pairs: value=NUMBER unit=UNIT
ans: value=0.13 unit=MPa
